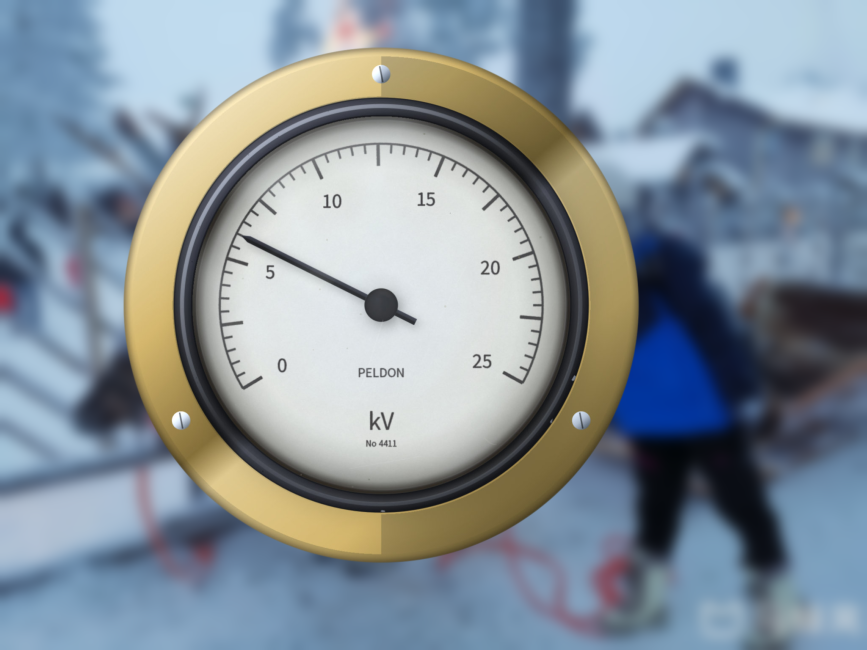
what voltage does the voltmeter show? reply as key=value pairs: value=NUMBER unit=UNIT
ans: value=6 unit=kV
